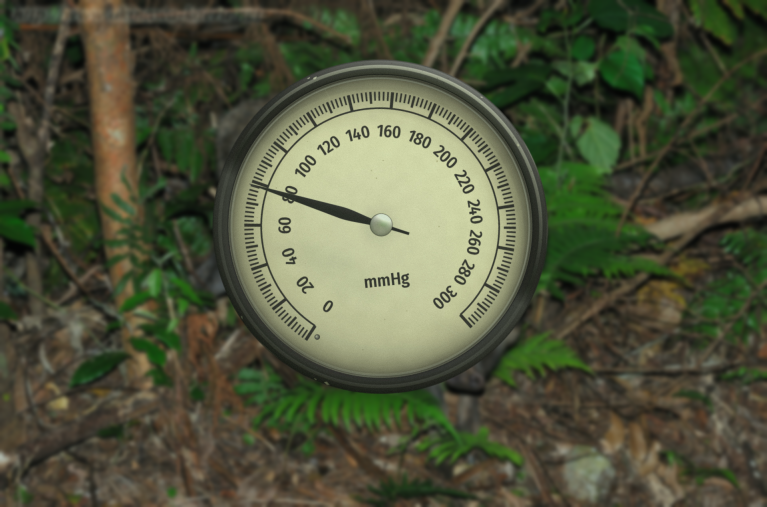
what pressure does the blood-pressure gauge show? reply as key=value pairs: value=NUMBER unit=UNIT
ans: value=78 unit=mmHg
